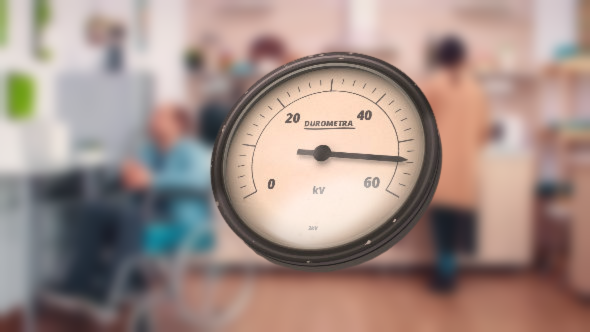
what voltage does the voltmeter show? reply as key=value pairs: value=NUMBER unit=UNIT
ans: value=54 unit=kV
